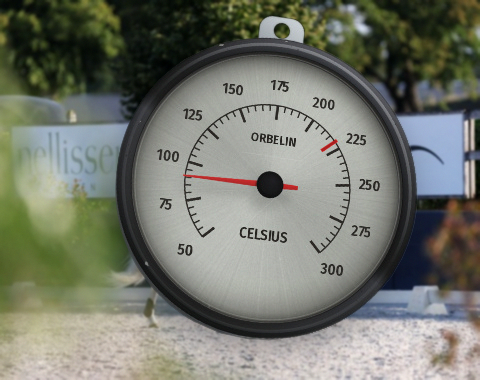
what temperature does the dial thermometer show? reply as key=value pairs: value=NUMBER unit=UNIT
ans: value=90 unit=°C
